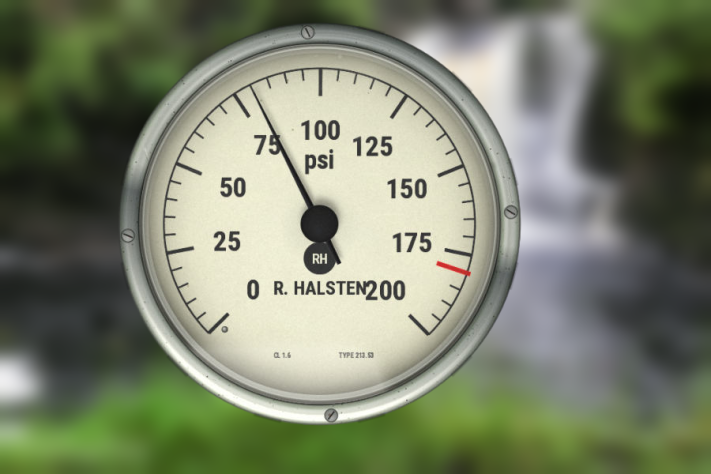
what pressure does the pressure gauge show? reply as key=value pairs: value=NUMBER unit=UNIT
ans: value=80 unit=psi
